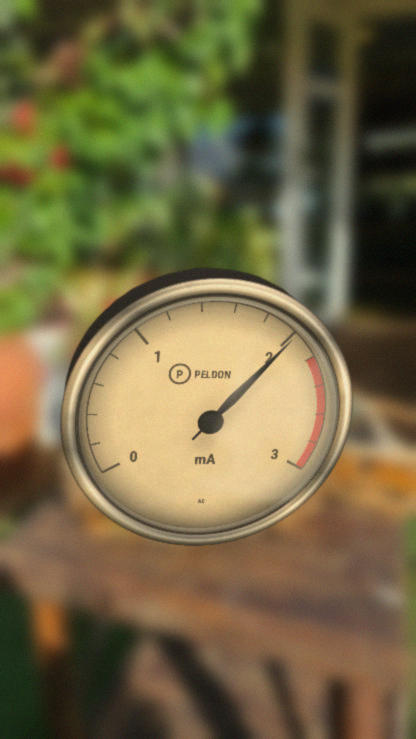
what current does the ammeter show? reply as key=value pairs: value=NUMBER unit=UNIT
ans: value=2 unit=mA
